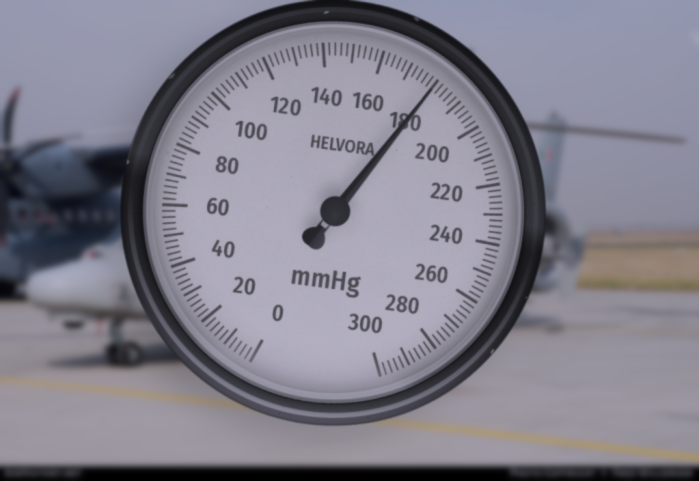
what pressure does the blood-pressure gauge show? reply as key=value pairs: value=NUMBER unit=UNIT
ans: value=180 unit=mmHg
